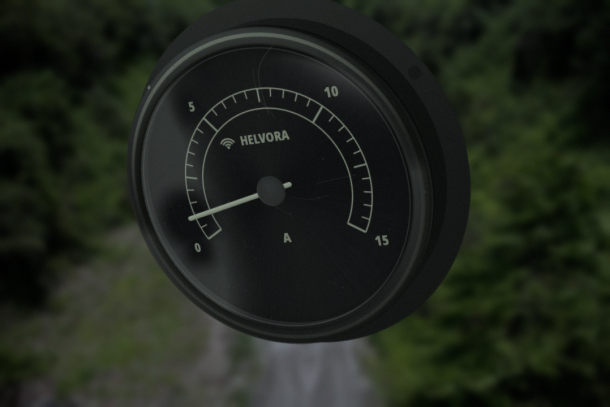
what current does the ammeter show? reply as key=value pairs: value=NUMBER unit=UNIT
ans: value=1 unit=A
